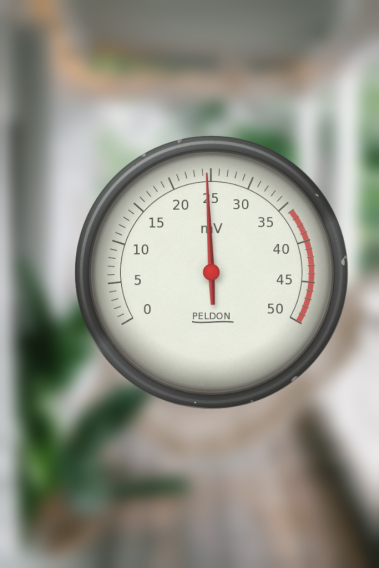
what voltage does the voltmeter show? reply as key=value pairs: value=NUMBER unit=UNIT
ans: value=24.5 unit=mV
